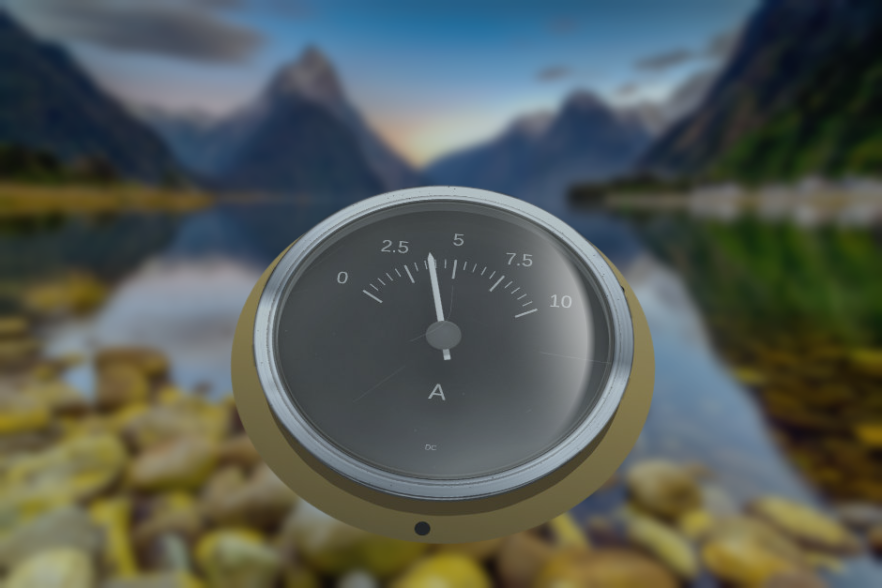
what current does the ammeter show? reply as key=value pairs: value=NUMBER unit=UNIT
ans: value=3.75 unit=A
